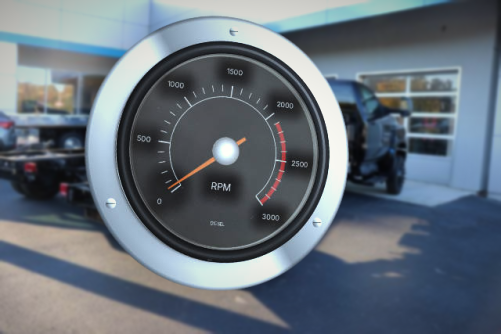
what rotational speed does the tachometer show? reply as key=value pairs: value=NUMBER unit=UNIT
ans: value=50 unit=rpm
